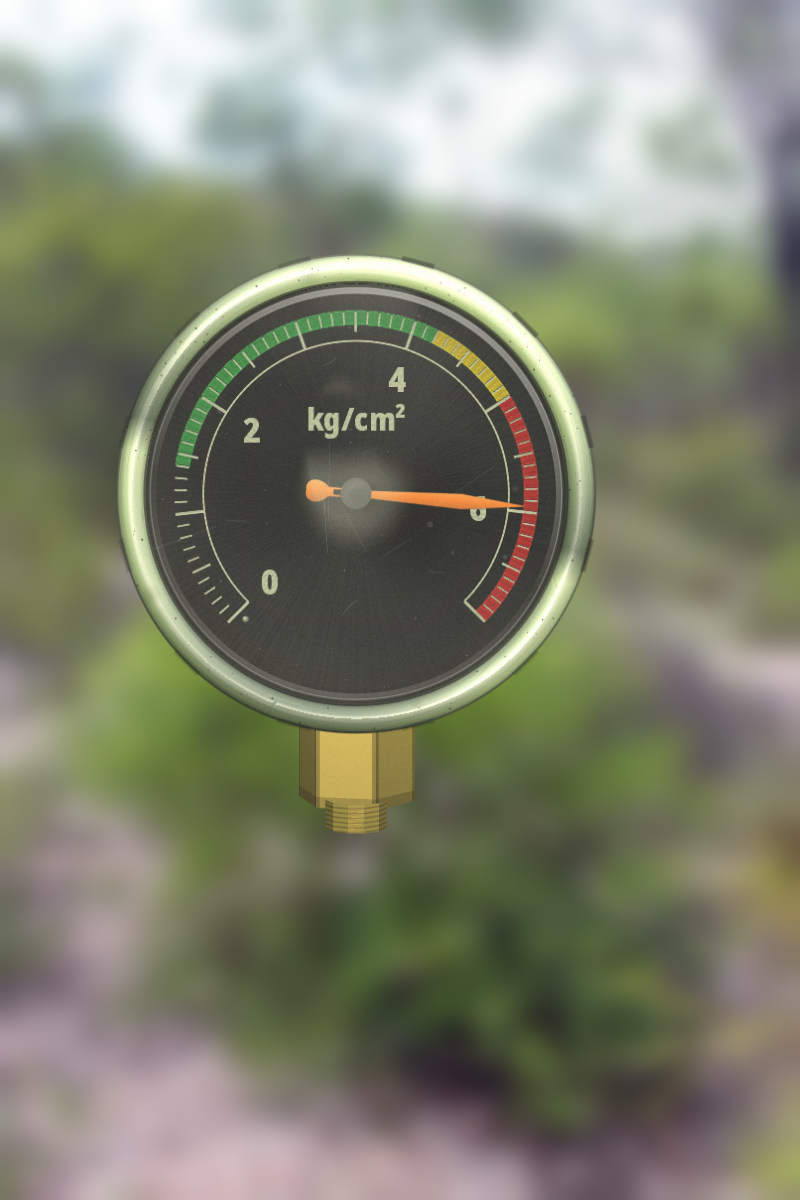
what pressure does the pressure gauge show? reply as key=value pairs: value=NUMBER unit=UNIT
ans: value=5.95 unit=kg/cm²
